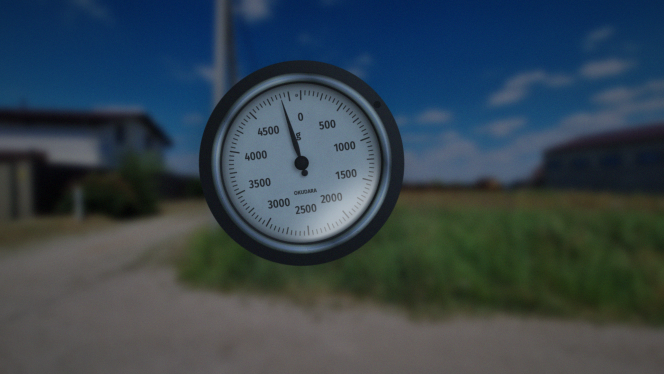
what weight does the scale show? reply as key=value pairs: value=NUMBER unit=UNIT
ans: value=4900 unit=g
